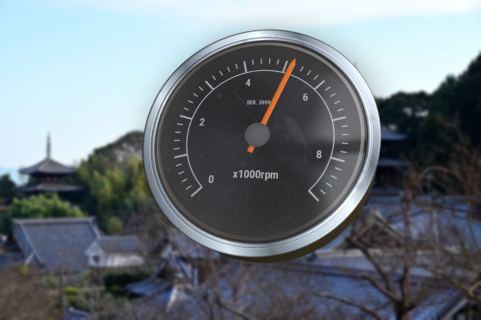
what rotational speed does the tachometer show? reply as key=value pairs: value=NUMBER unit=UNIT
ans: value=5200 unit=rpm
